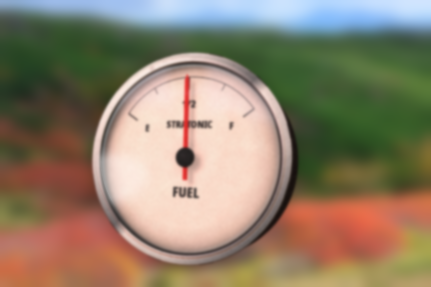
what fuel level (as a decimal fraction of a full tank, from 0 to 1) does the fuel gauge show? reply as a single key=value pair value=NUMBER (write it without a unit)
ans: value=0.5
